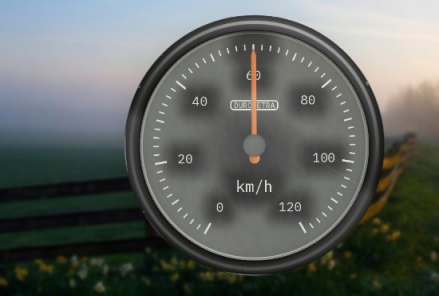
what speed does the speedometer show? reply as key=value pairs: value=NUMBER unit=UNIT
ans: value=60 unit=km/h
